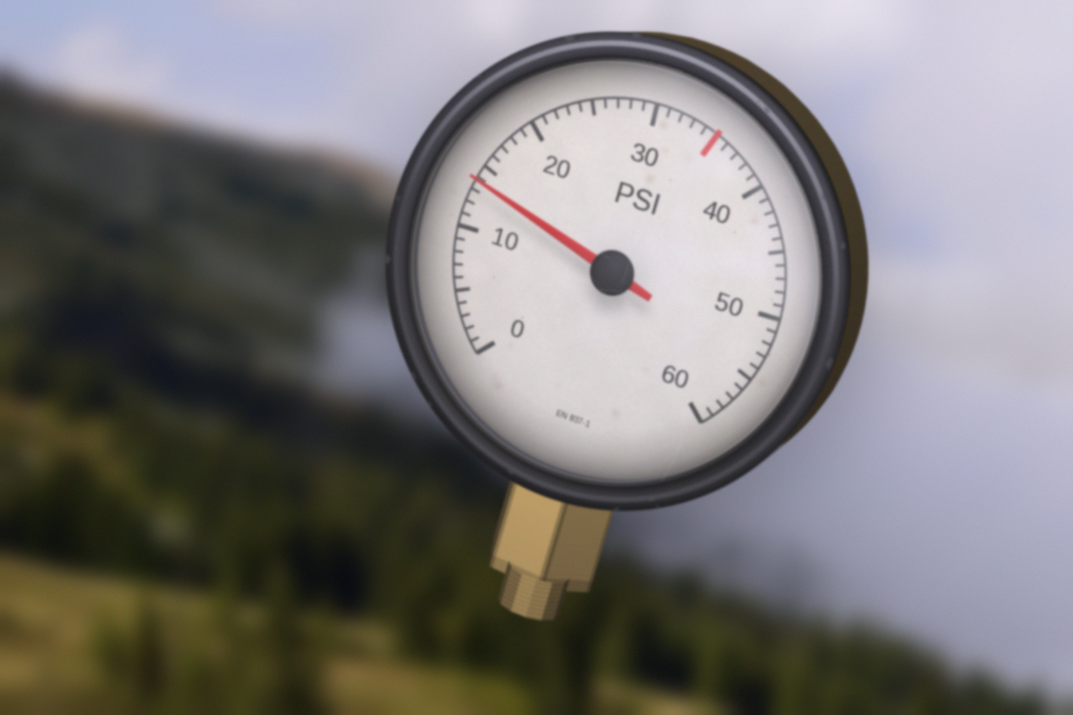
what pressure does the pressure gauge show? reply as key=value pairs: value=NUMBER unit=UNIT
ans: value=14 unit=psi
